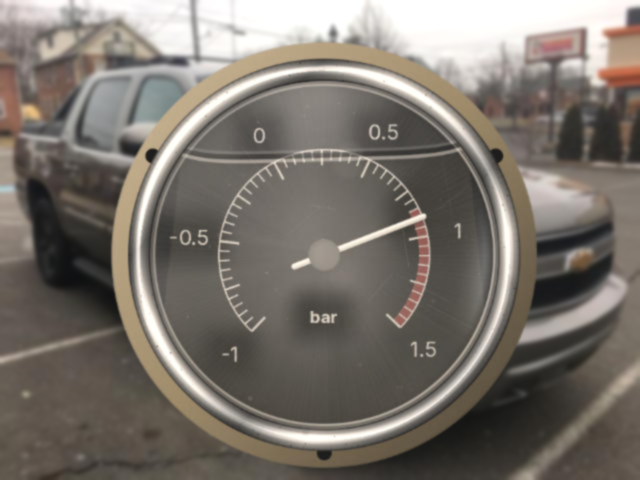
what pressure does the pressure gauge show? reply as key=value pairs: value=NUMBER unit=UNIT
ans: value=0.9 unit=bar
